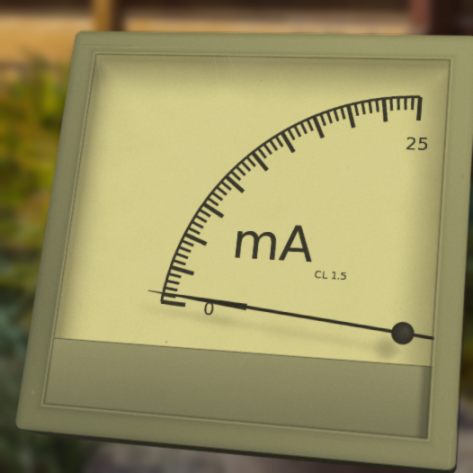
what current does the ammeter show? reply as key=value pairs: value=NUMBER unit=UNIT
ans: value=0.5 unit=mA
